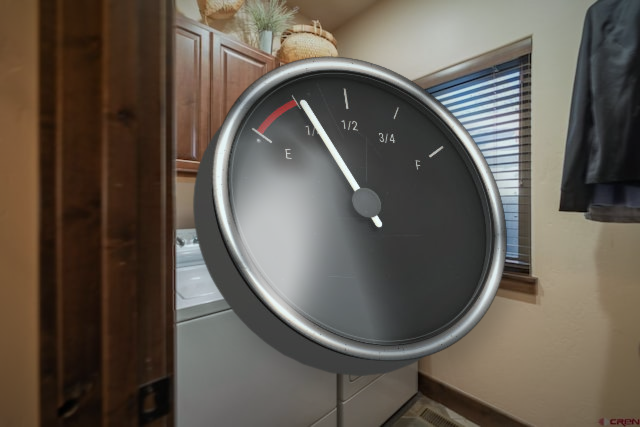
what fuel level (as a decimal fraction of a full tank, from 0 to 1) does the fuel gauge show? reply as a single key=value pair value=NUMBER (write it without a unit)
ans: value=0.25
